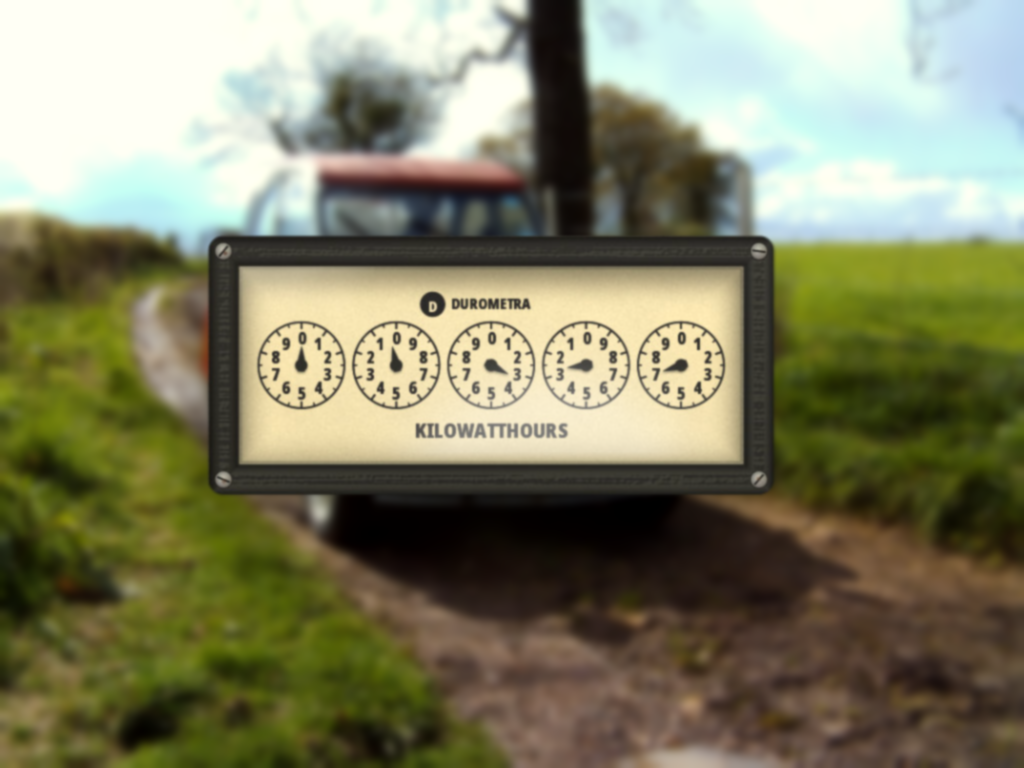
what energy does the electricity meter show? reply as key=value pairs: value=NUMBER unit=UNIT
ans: value=327 unit=kWh
